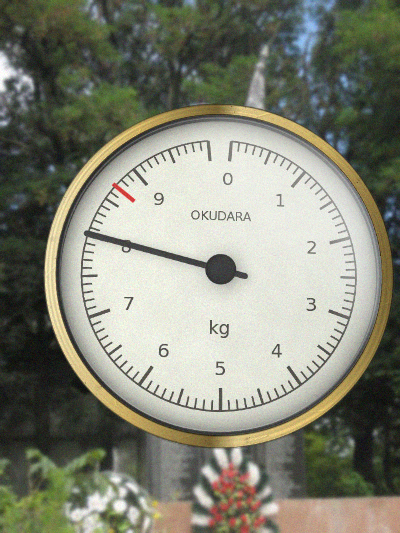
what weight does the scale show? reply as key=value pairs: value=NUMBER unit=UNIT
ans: value=8 unit=kg
